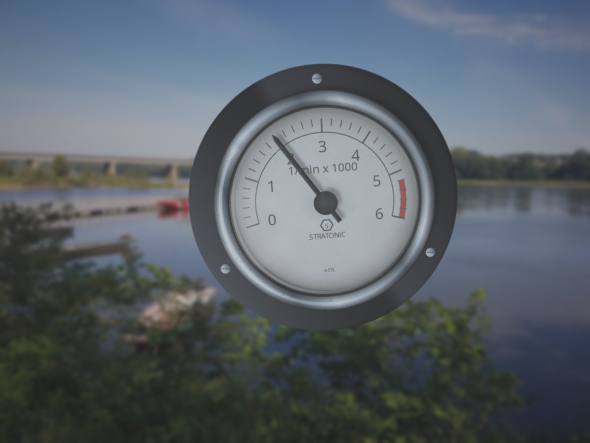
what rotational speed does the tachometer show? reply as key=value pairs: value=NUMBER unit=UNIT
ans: value=2000 unit=rpm
